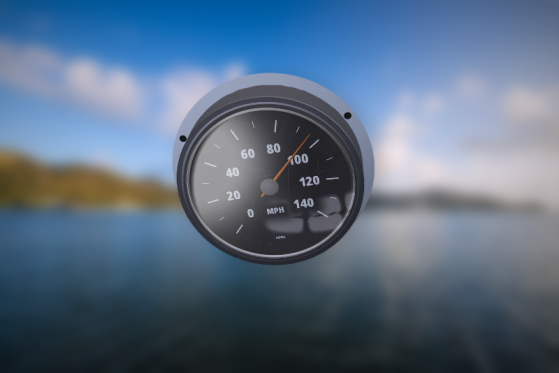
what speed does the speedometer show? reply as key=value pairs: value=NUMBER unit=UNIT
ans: value=95 unit=mph
